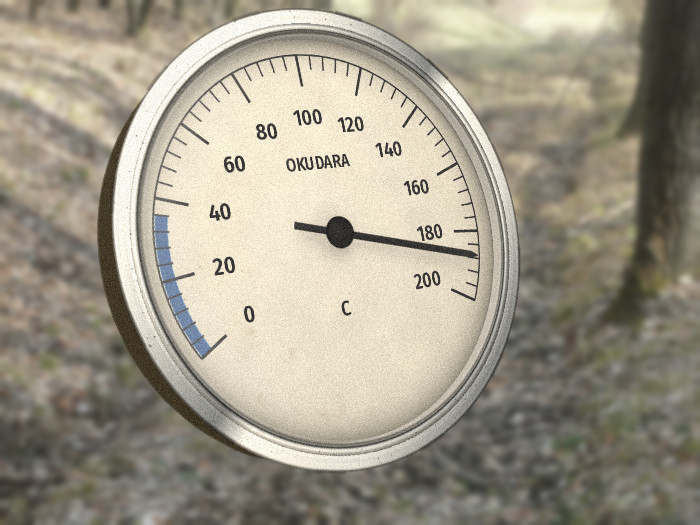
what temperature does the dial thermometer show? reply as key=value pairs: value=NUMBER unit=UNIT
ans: value=188 unit=°C
